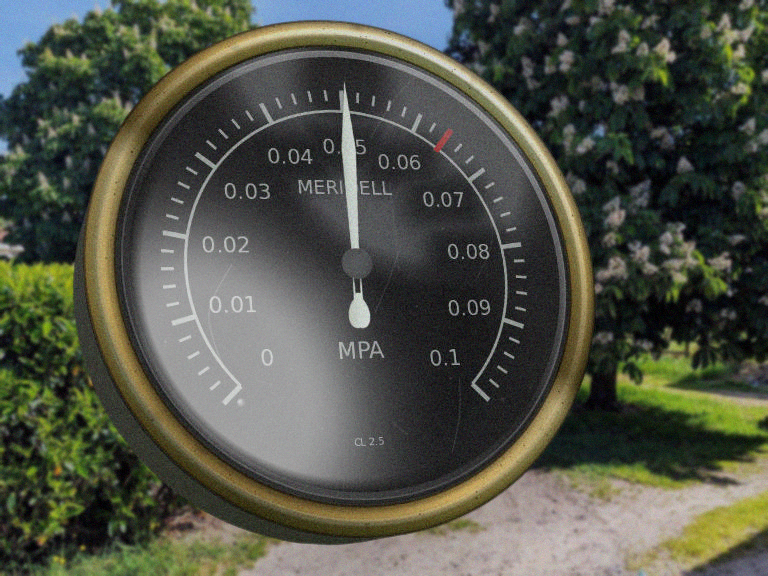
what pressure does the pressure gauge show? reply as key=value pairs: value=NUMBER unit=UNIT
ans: value=0.05 unit=MPa
